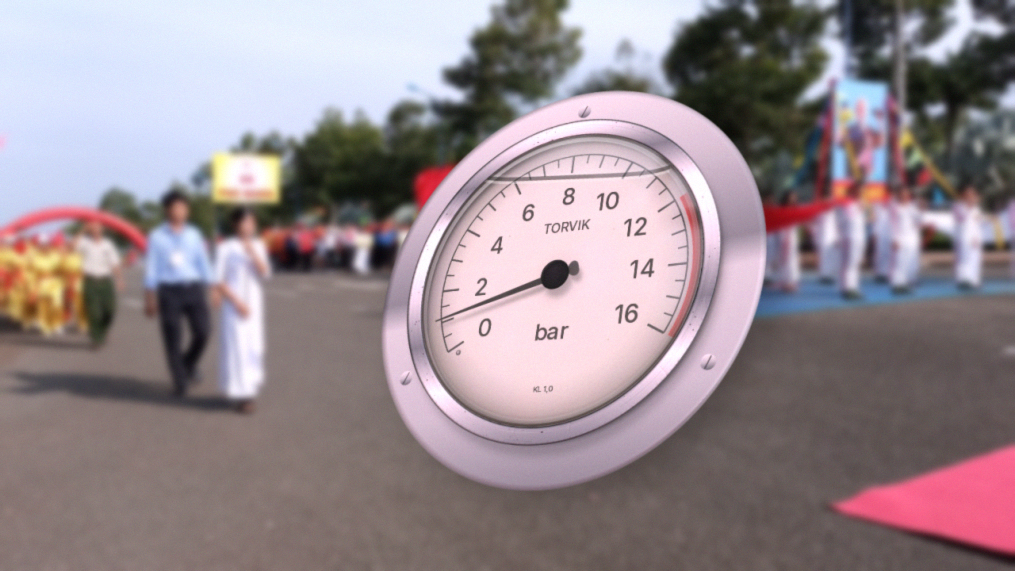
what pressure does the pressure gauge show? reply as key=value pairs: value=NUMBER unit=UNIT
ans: value=1 unit=bar
